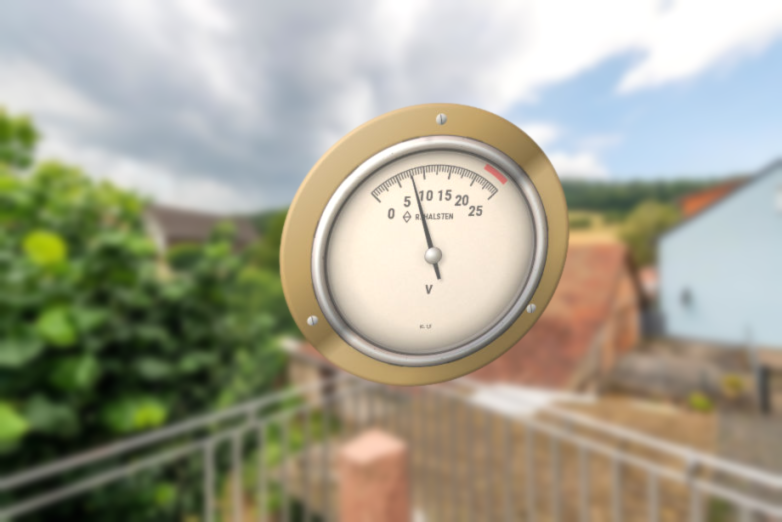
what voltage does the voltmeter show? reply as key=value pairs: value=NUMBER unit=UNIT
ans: value=7.5 unit=V
